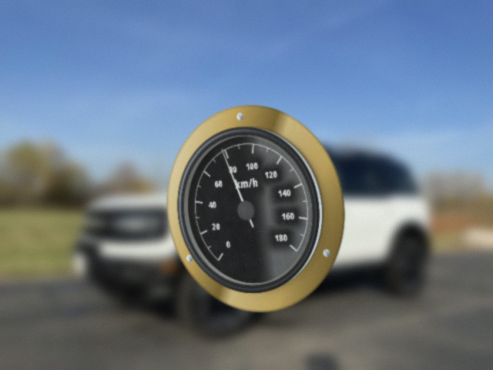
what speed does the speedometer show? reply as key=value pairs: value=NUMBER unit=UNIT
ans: value=80 unit=km/h
